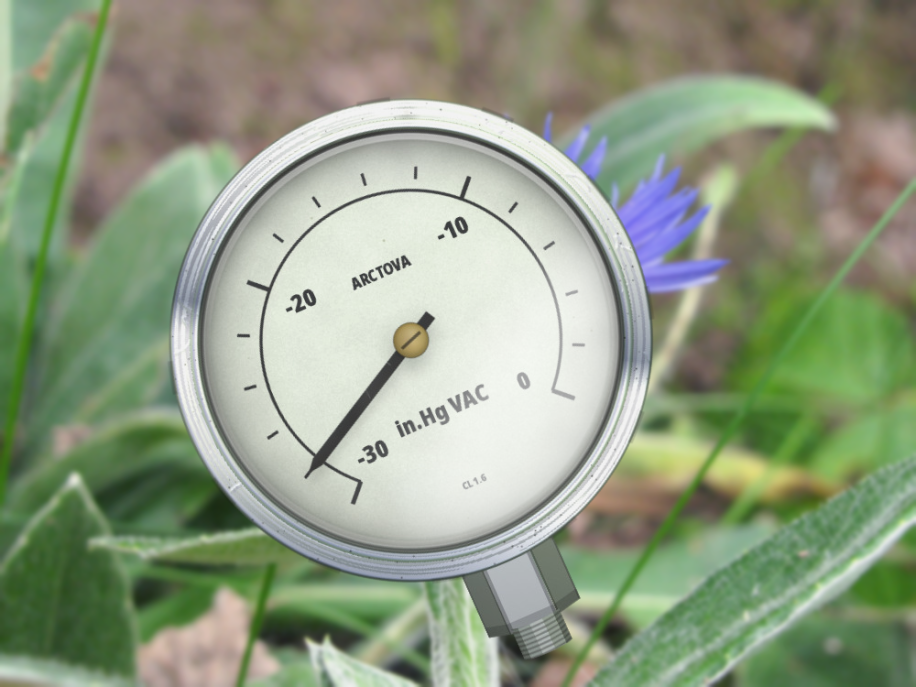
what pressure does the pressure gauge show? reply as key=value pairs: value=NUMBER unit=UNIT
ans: value=-28 unit=inHg
